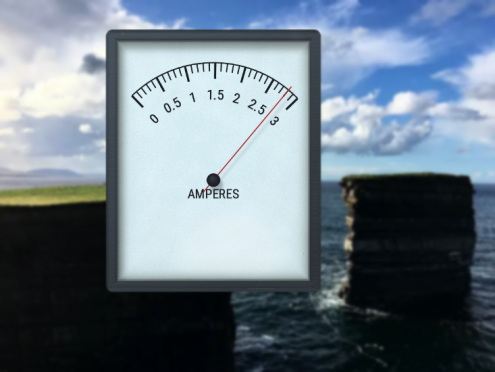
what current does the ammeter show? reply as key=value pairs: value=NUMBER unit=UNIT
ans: value=2.8 unit=A
